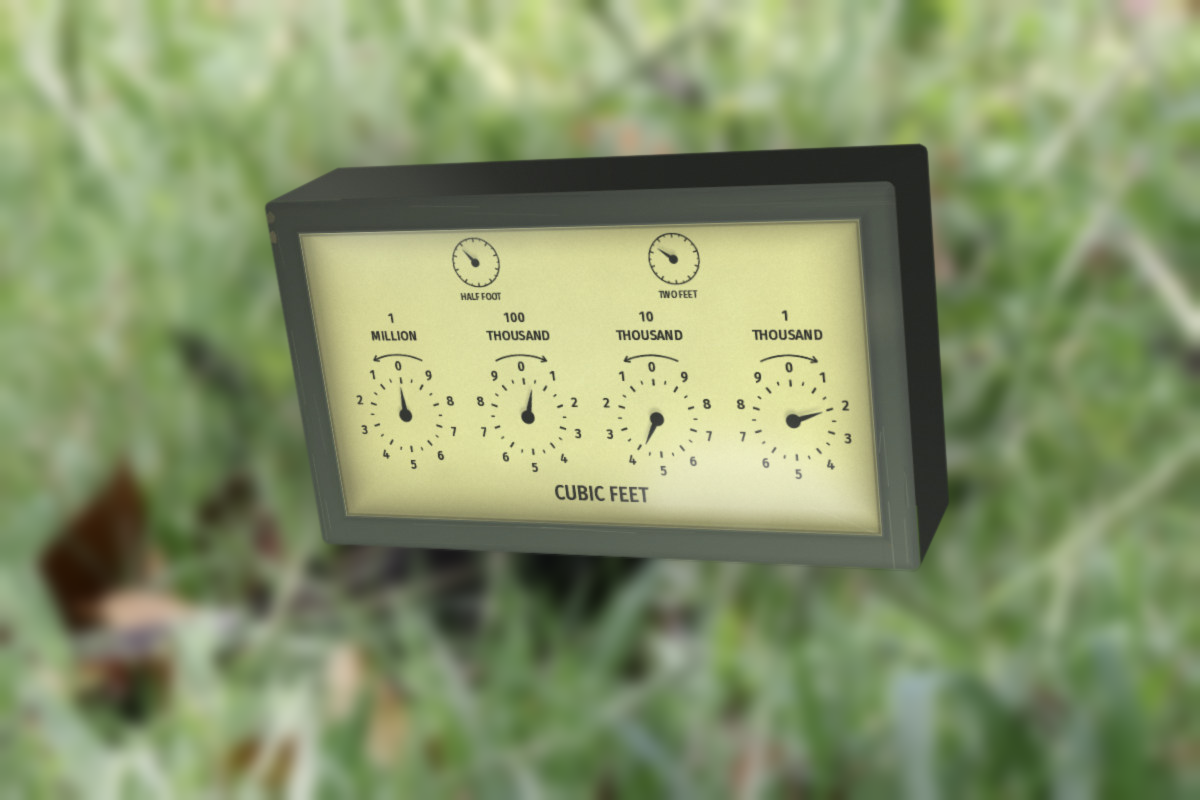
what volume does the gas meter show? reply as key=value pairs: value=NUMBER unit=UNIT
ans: value=4200 unit=ft³
